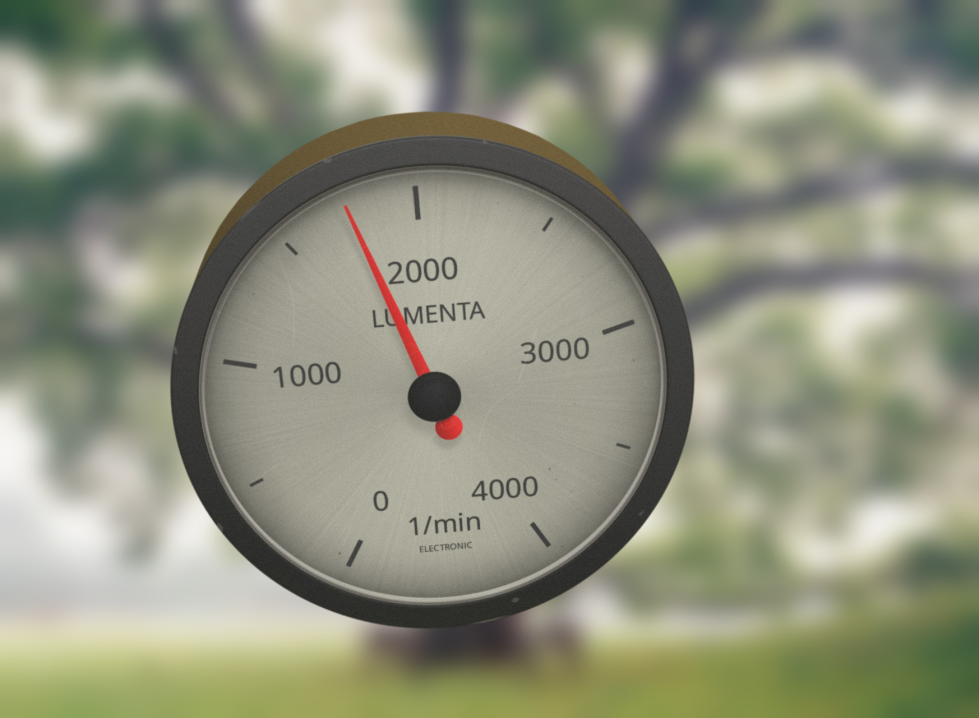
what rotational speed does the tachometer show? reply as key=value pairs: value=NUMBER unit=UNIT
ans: value=1750 unit=rpm
